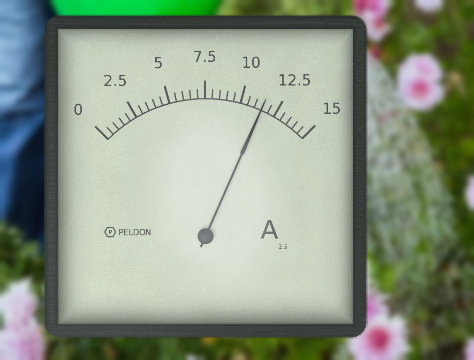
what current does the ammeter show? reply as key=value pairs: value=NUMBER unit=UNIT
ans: value=11.5 unit=A
